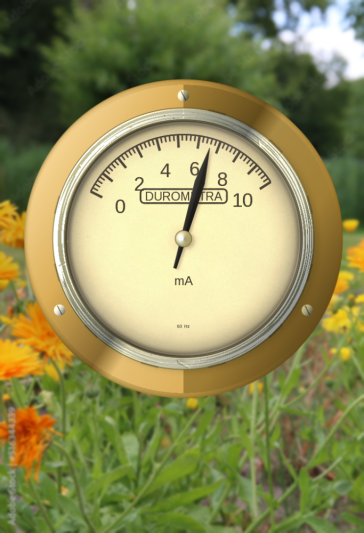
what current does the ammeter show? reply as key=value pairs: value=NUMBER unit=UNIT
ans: value=6.6 unit=mA
